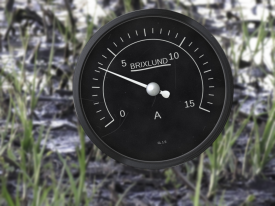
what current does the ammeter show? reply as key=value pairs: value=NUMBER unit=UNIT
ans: value=3.75 unit=A
